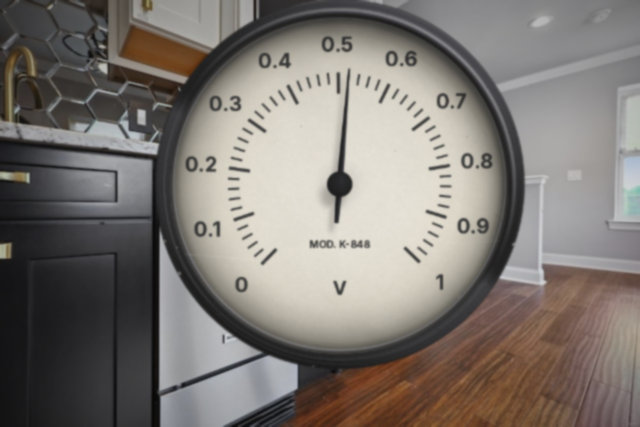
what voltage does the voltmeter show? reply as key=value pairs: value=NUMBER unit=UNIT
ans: value=0.52 unit=V
